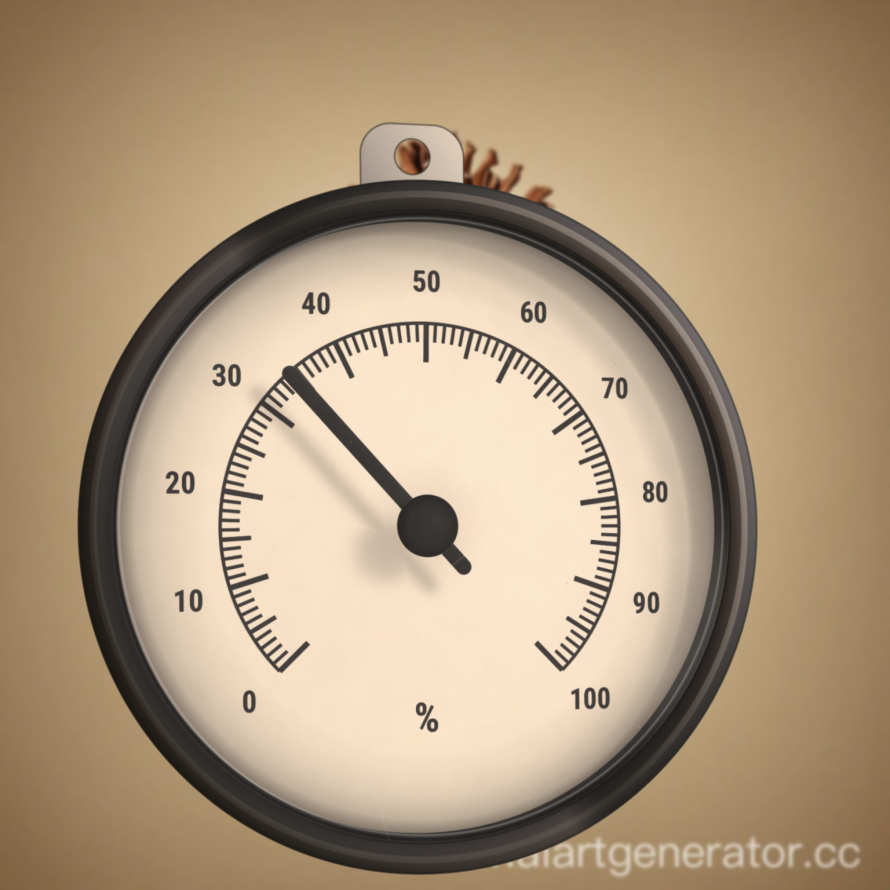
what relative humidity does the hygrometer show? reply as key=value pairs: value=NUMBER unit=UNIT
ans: value=34 unit=%
